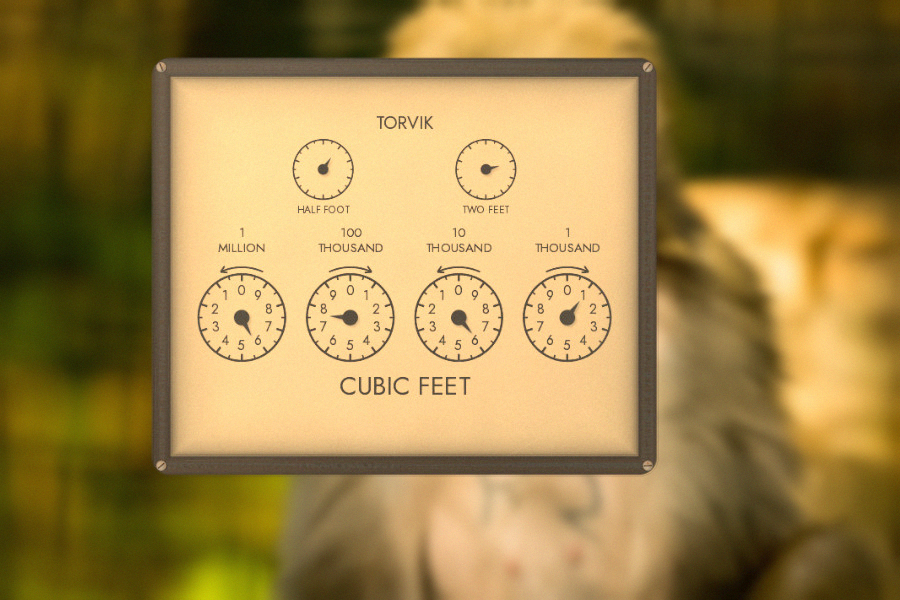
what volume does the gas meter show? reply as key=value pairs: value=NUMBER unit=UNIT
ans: value=576100 unit=ft³
